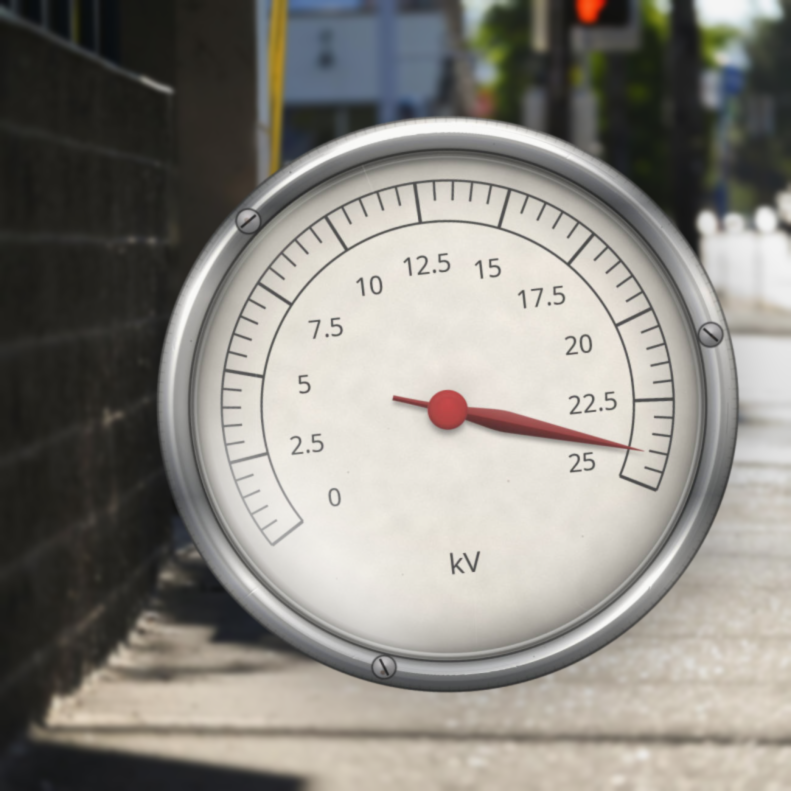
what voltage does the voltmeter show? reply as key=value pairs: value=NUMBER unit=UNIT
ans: value=24 unit=kV
